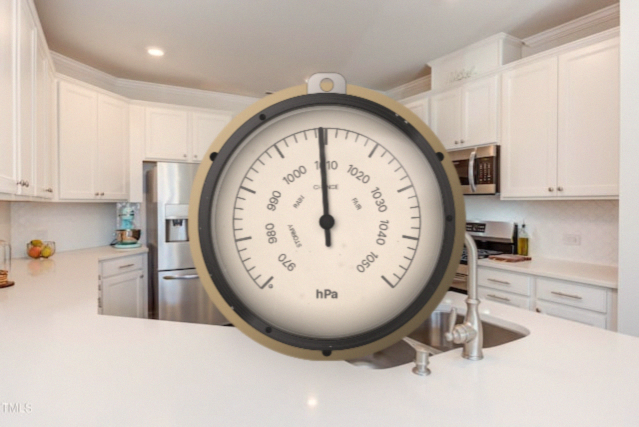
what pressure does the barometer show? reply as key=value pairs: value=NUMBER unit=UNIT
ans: value=1009 unit=hPa
